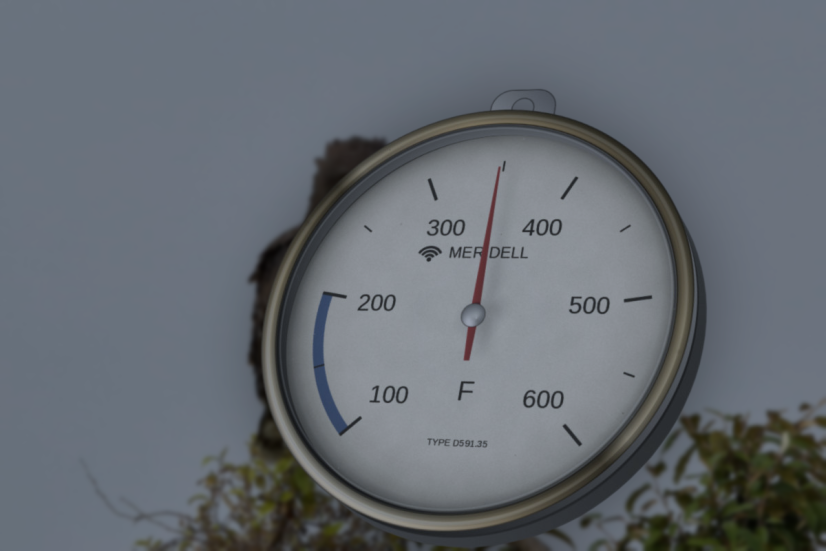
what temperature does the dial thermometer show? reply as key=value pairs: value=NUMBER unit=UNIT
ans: value=350 unit=°F
